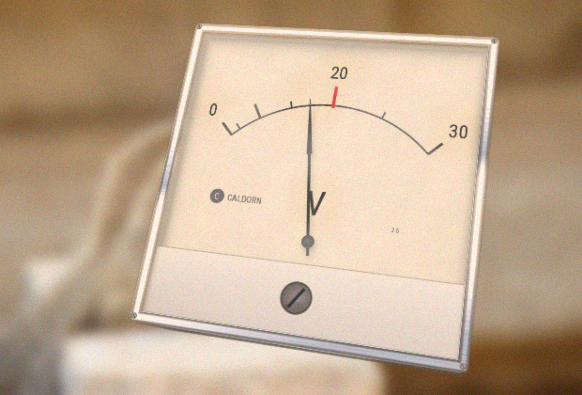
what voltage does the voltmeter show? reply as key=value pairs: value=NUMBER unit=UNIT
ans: value=17.5 unit=V
